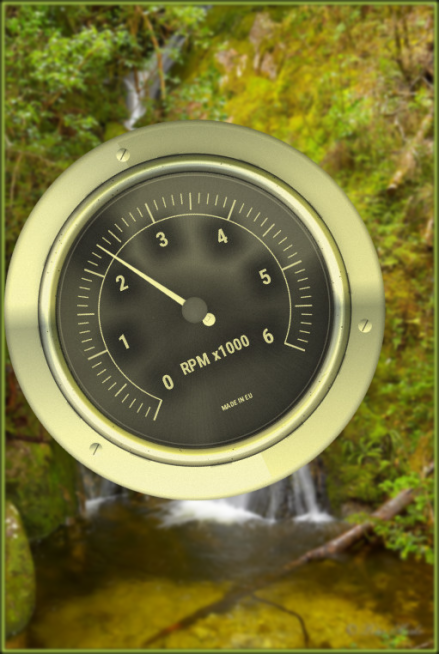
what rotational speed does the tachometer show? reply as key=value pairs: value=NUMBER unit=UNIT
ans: value=2300 unit=rpm
